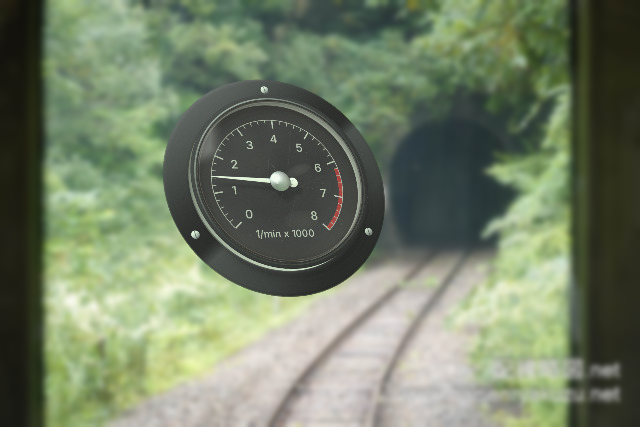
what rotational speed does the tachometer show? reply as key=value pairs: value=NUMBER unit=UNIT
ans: value=1400 unit=rpm
